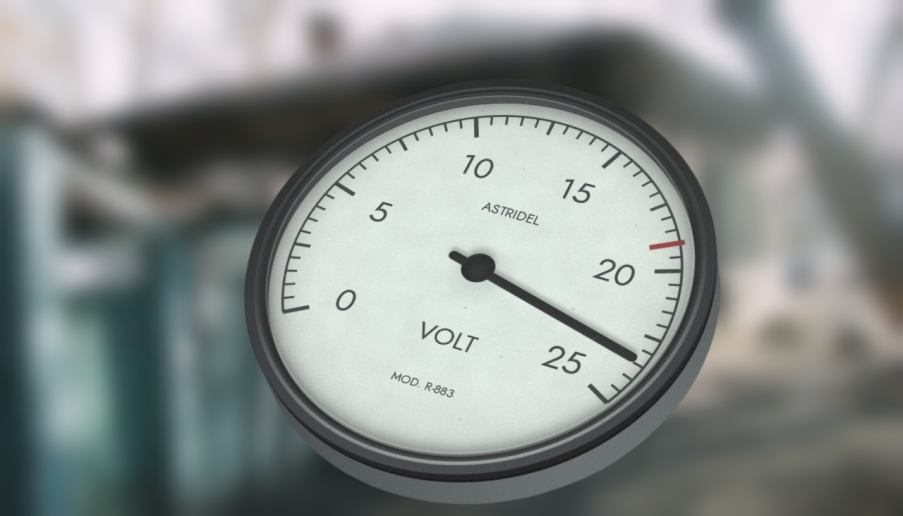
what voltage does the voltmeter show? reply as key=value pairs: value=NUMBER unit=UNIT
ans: value=23.5 unit=V
